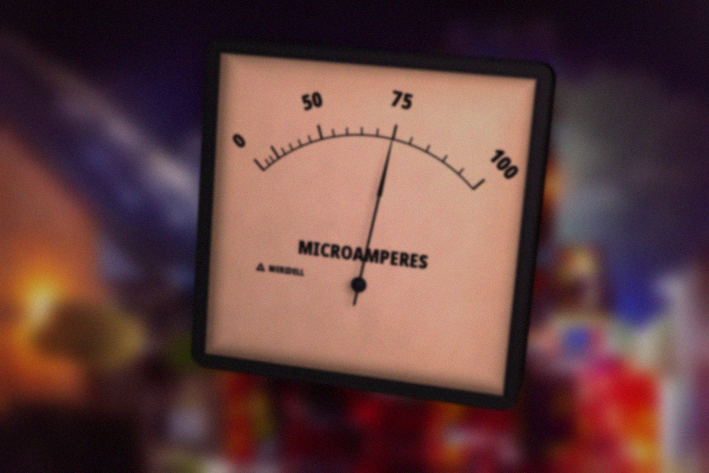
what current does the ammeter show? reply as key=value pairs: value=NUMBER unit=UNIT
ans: value=75 unit=µA
